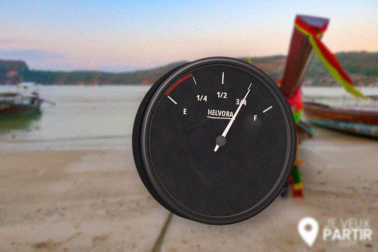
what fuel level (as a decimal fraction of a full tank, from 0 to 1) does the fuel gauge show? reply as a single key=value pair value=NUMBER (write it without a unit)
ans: value=0.75
